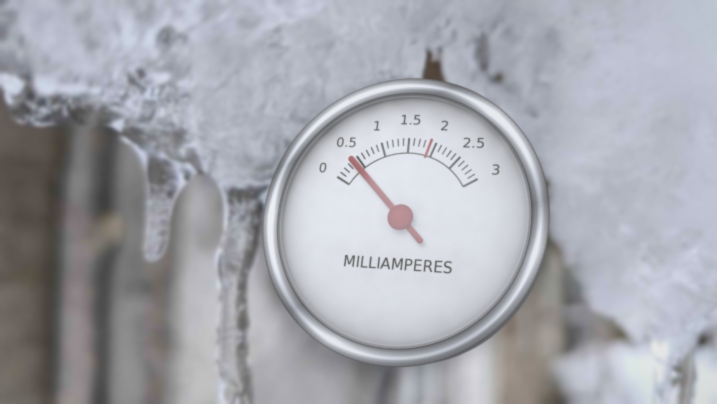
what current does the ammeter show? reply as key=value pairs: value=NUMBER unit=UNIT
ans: value=0.4 unit=mA
